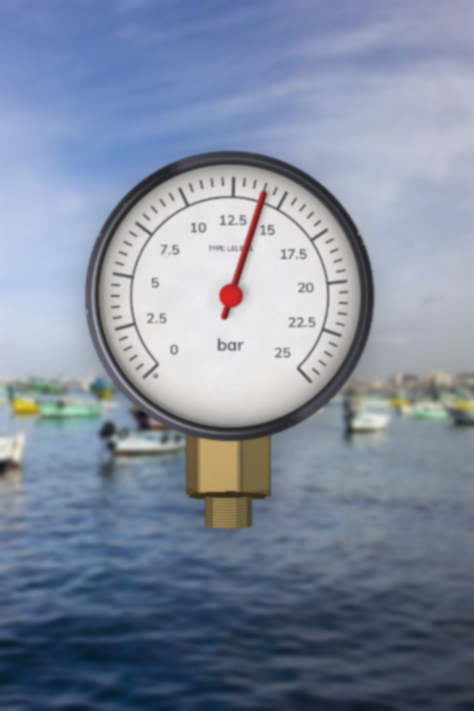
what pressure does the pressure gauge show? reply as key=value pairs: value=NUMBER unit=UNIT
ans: value=14 unit=bar
